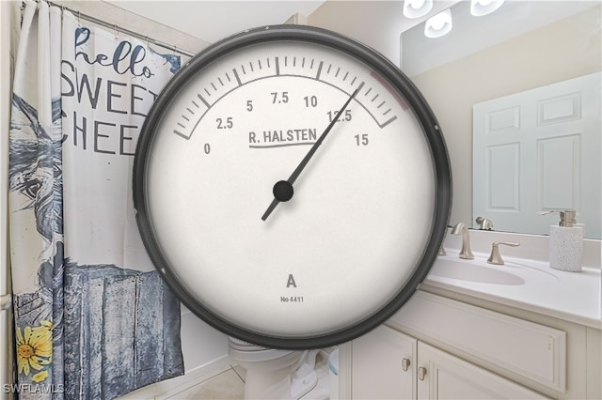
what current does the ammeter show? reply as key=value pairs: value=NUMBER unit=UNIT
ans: value=12.5 unit=A
